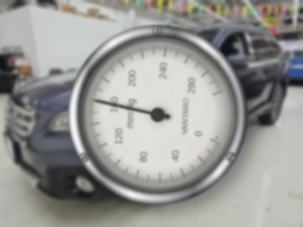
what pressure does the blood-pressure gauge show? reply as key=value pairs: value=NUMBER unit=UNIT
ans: value=160 unit=mmHg
